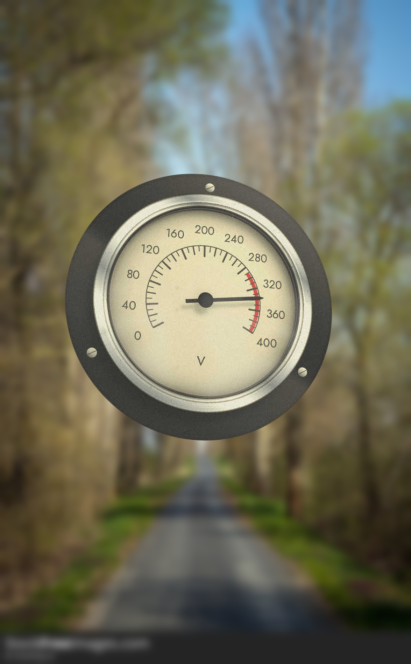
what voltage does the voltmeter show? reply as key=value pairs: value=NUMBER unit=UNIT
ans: value=340 unit=V
